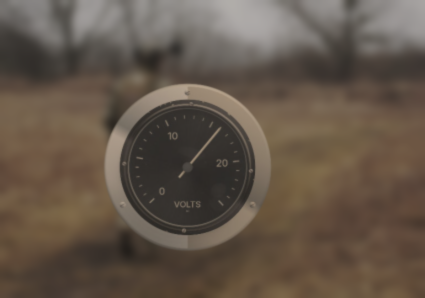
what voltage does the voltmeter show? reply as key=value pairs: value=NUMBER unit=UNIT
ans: value=16 unit=V
